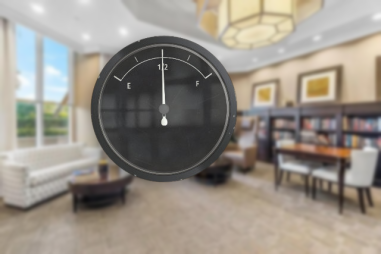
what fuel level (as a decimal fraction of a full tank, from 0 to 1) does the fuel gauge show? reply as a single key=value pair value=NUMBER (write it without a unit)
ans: value=0.5
